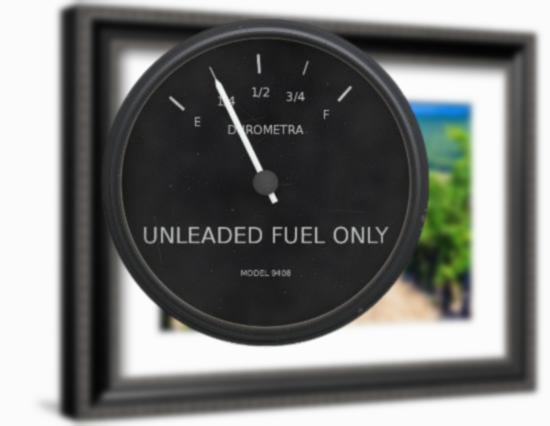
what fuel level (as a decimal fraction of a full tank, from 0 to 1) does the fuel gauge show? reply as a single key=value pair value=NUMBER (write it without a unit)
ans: value=0.25
